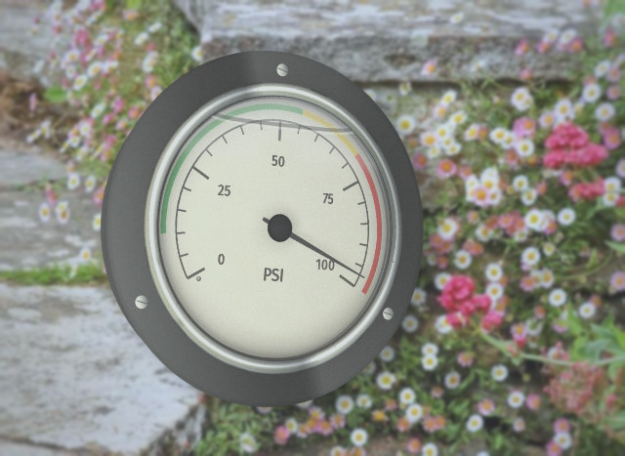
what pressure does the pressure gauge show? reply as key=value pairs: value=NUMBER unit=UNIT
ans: value=97.5 unit=psi
